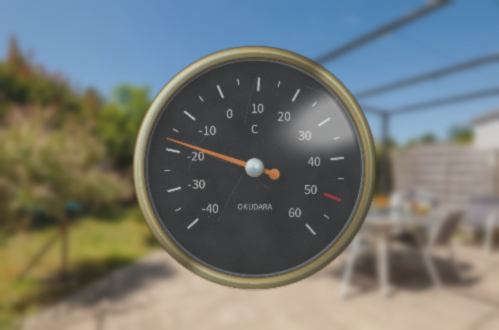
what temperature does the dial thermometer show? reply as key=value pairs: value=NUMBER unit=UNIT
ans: value=-17.5 unit=°C
